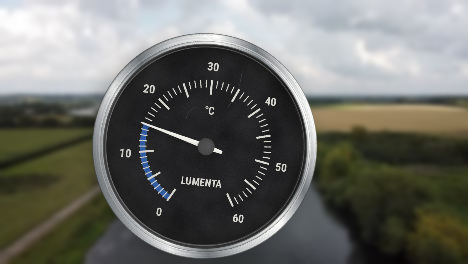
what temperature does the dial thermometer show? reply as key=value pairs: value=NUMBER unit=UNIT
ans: value=15 unit=°C
